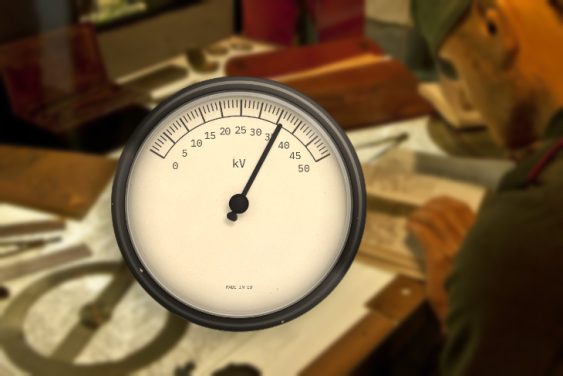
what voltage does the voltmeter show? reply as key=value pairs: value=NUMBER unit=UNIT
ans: value=36 unit=kV
